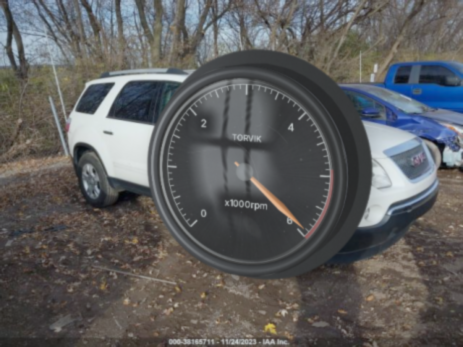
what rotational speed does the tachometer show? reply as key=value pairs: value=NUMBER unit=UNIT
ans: value=5900 unit=rpm
